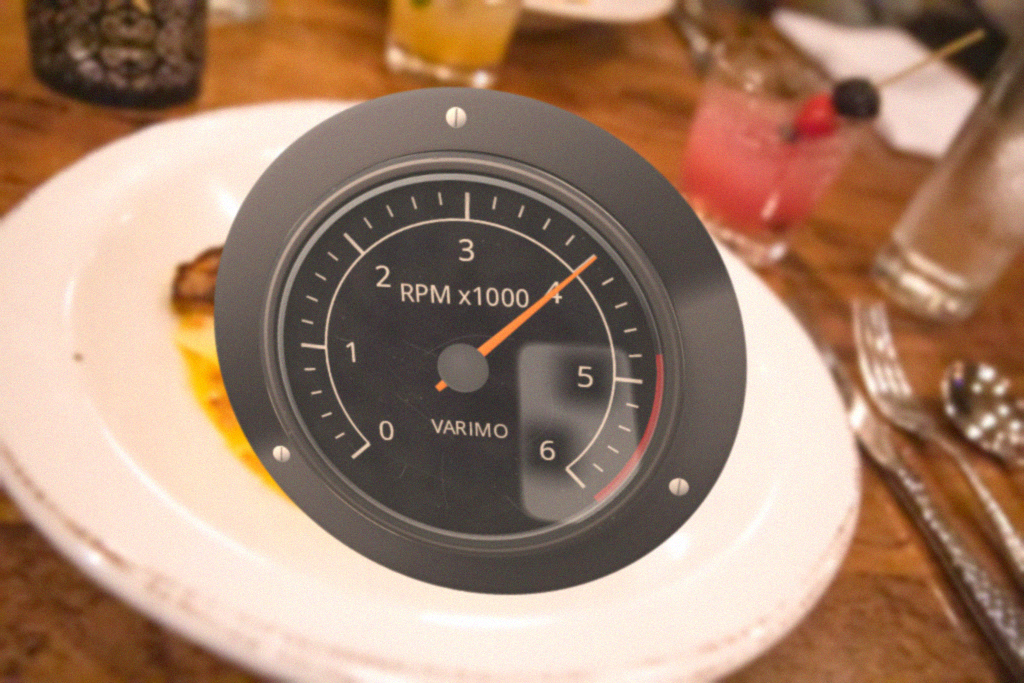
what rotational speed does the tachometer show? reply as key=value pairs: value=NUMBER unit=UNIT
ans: value=4000 unit=rpm
